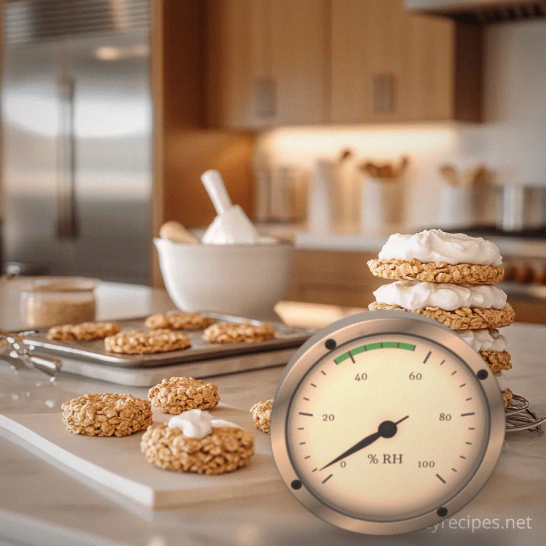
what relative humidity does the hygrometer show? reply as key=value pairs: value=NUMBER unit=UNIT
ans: value=4 unit=%
